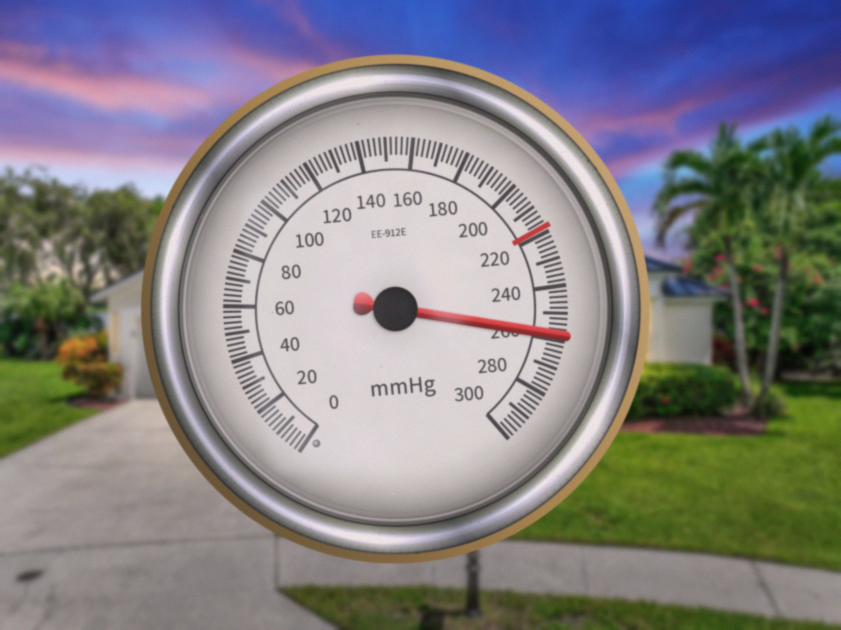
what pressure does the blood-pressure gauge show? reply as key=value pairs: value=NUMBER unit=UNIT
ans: value=258 unit=mmHg
